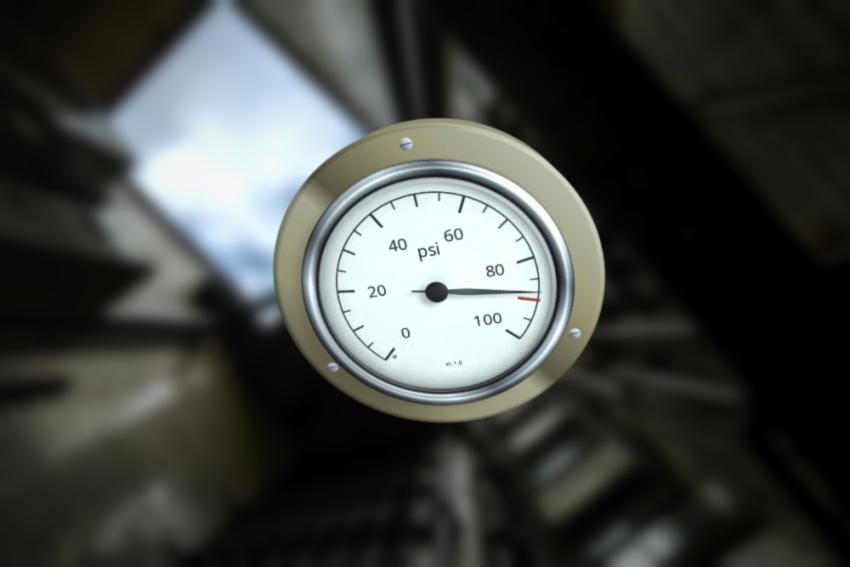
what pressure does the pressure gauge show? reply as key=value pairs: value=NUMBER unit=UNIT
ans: value=87.5 unit=psi
